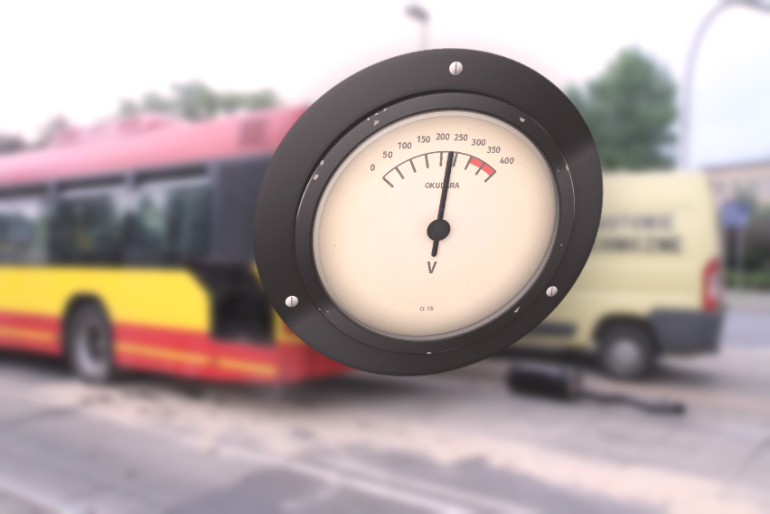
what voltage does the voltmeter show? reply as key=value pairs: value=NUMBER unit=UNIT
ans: value=225 unit=V
